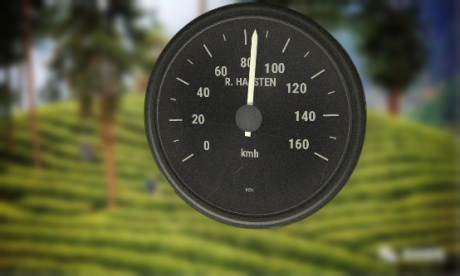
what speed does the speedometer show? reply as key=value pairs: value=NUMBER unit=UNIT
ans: value=85 unit=km/h
